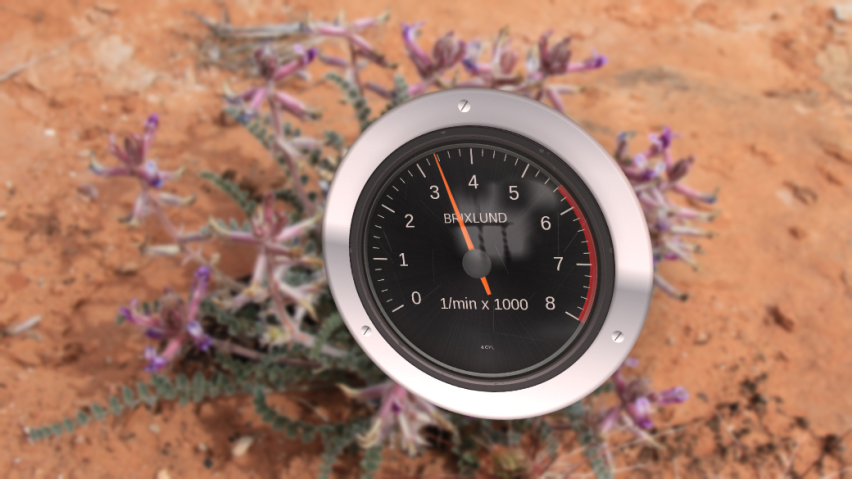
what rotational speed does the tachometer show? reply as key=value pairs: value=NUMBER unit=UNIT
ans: value=3400 unit=rpm
